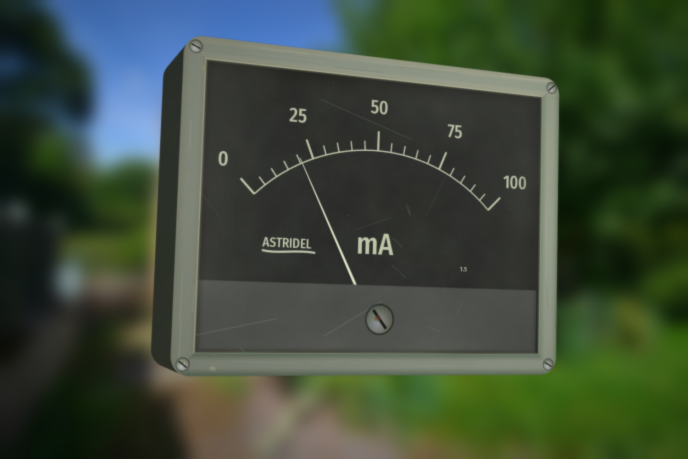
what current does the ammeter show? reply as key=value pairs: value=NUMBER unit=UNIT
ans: value=20 unit=mA
